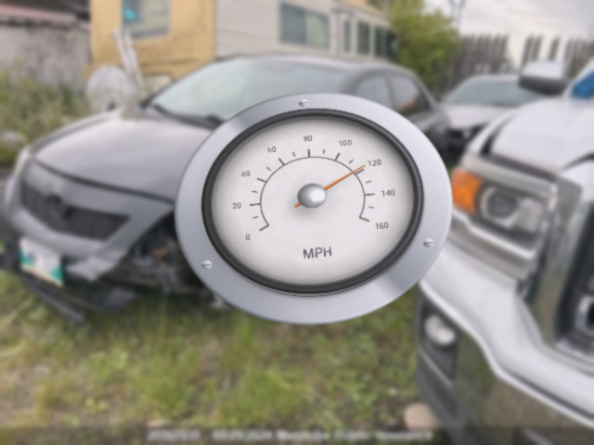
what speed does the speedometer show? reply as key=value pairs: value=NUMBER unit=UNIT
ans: value=120 unit=mph
